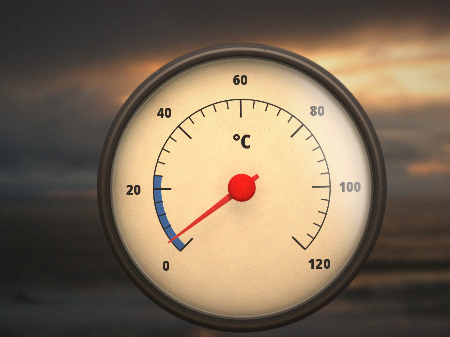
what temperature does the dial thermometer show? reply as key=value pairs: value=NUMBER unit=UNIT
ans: value=4 unit=°C
